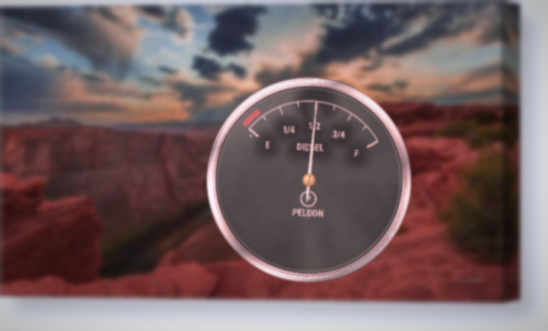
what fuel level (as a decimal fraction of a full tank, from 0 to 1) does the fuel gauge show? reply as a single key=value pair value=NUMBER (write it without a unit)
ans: value=0.5
